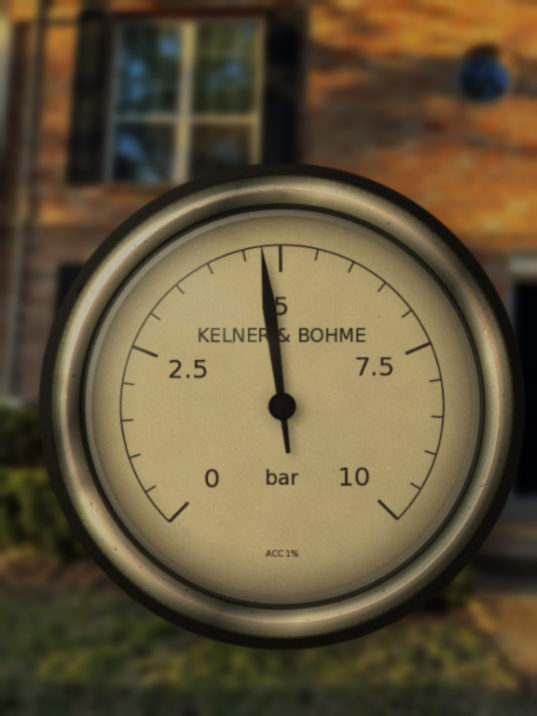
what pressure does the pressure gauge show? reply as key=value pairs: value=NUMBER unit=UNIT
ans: value=4.75 unit=bar
